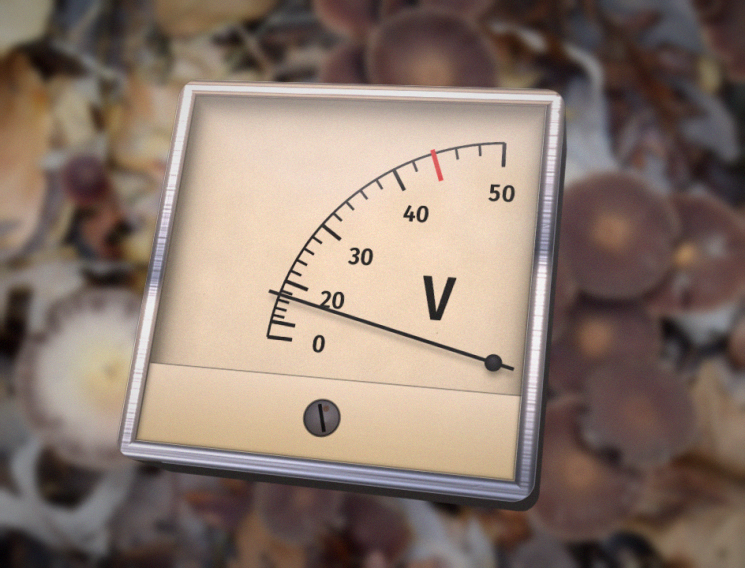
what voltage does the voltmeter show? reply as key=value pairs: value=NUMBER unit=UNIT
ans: value=17 unit=V
